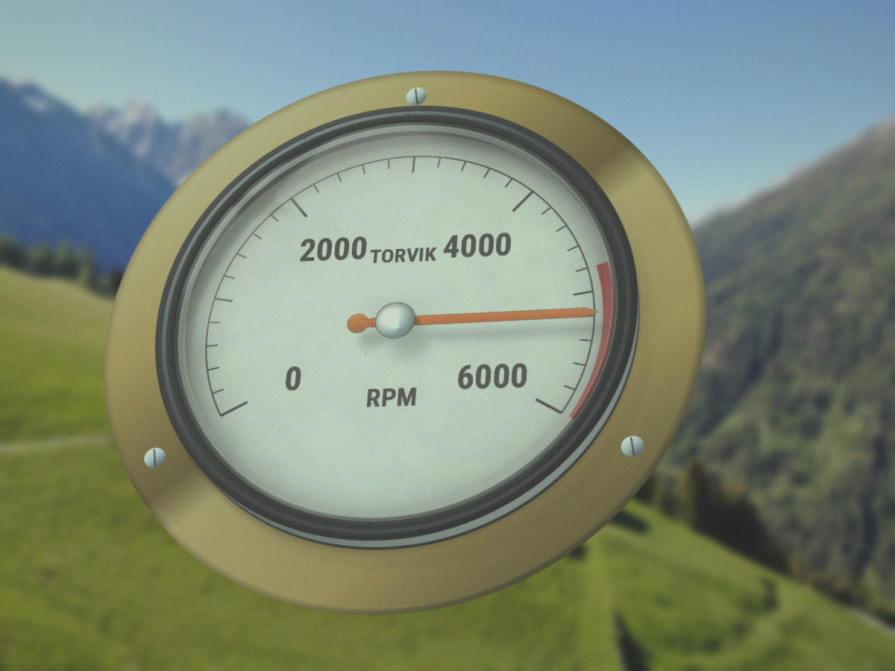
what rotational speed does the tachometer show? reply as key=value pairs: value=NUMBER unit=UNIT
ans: value=5200 unit=rpm
